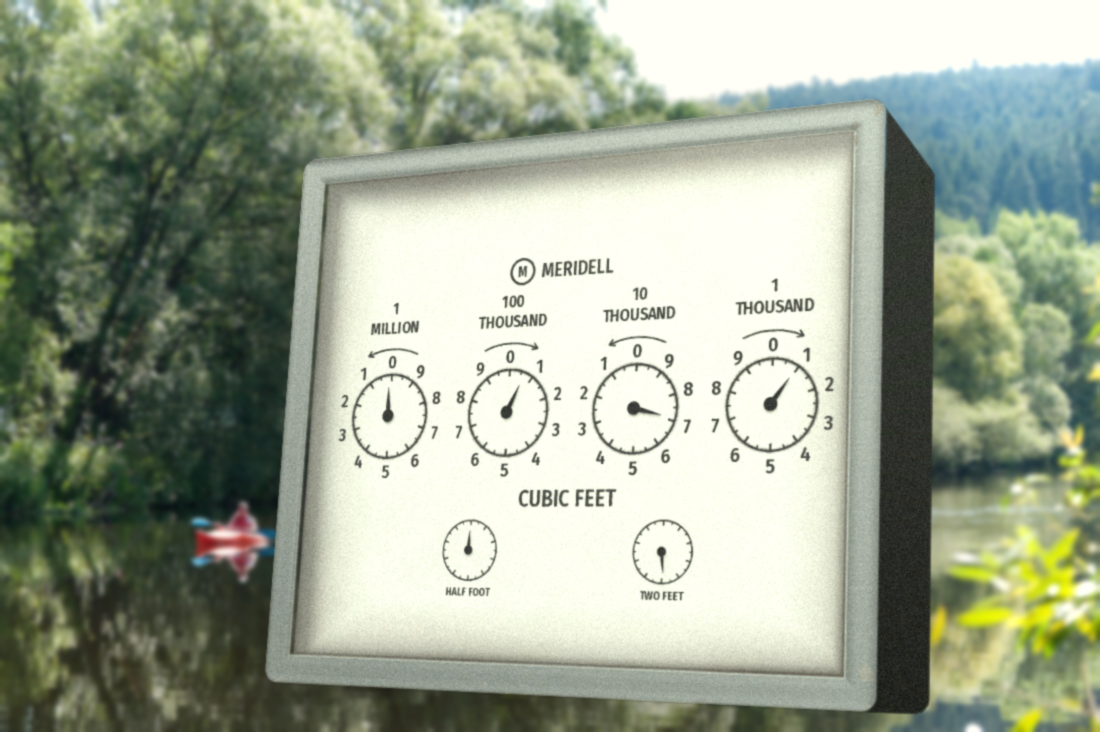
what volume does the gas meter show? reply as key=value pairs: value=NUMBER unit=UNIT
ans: value=7100 unit=ft³
